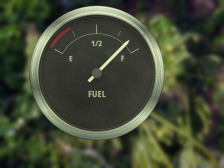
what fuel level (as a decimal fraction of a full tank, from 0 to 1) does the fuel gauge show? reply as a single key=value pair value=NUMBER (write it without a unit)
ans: value=0.875
